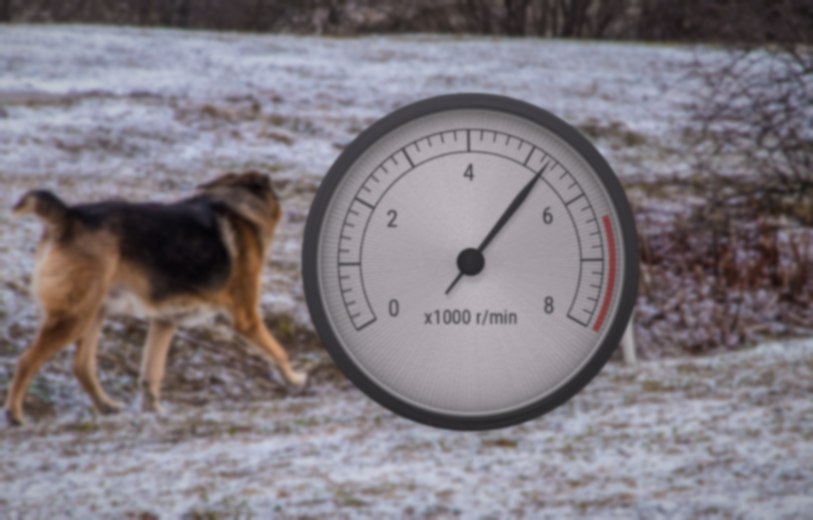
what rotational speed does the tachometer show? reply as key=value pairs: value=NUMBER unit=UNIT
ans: value=5300 unit=rpm
